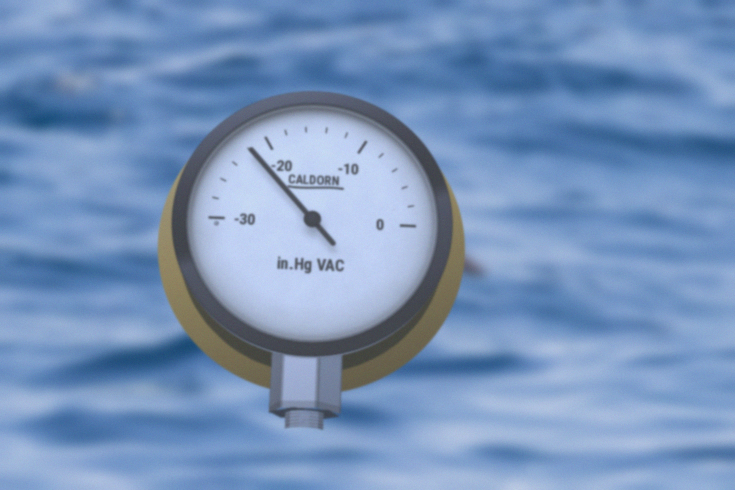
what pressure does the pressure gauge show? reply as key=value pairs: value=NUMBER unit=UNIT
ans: value=-22 unit=inHg
